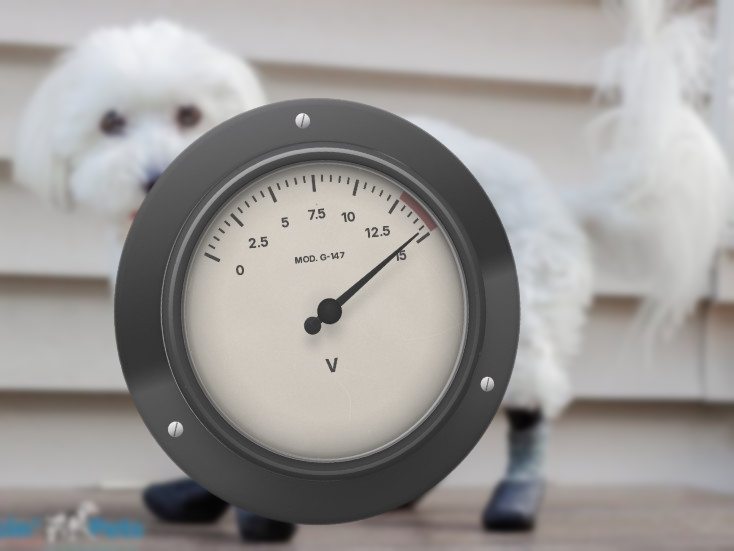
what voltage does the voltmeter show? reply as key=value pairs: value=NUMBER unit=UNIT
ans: value=14.5 unit=V
